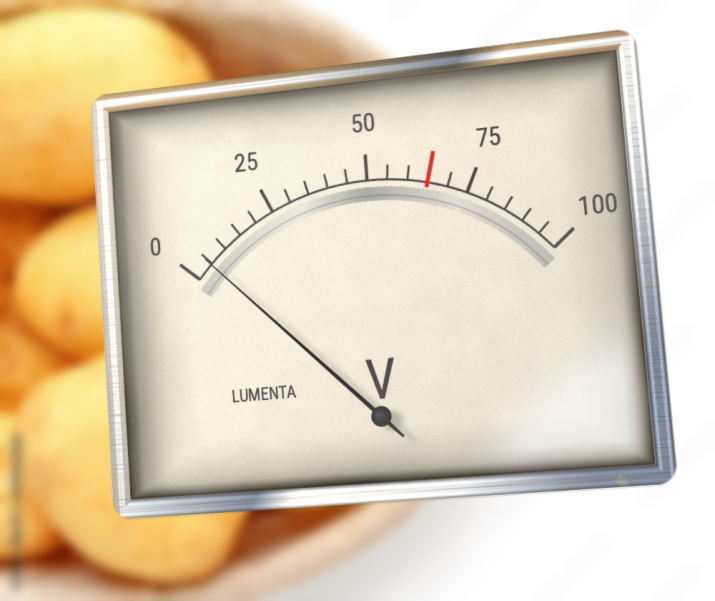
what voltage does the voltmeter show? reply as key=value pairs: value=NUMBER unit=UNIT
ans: value=5 unit=V
